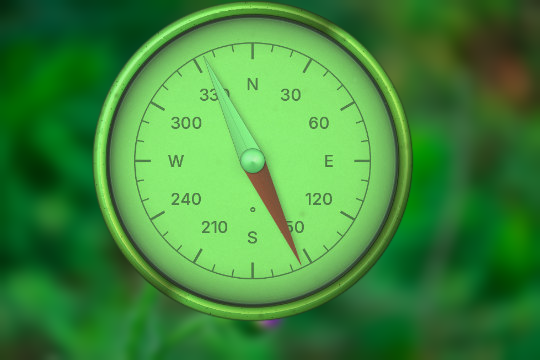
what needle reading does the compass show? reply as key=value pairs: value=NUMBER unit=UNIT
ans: value=155 unit=°
